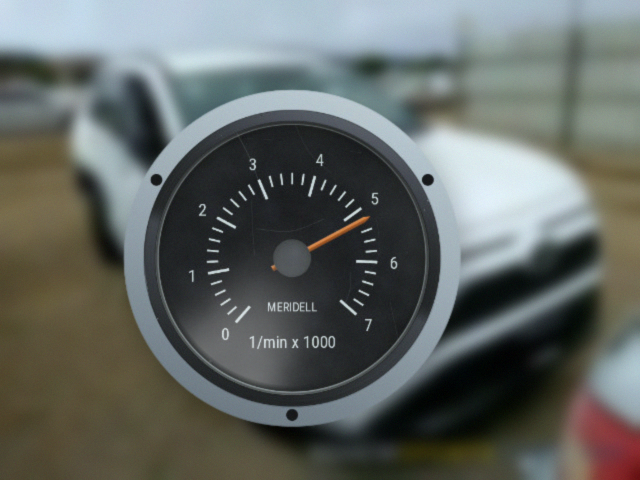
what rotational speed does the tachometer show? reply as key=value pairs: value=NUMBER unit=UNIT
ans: value=5200 unit=rpm
